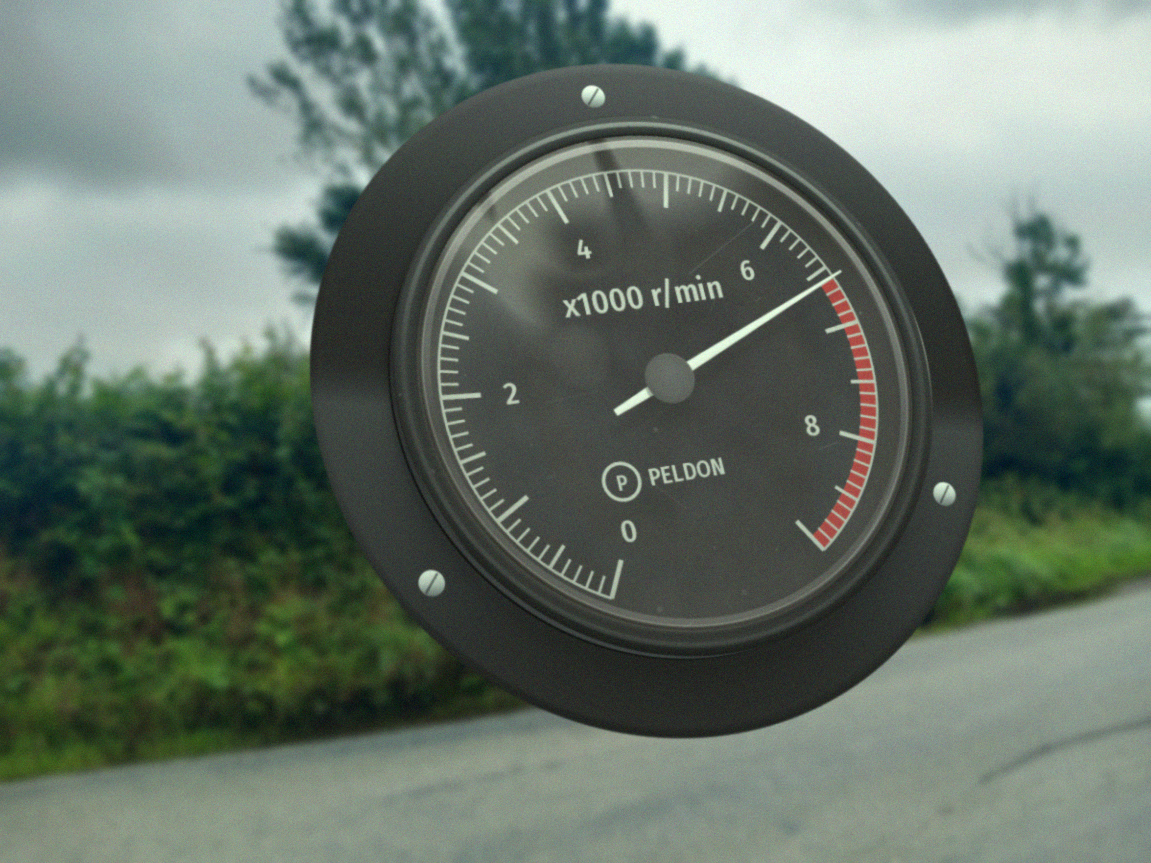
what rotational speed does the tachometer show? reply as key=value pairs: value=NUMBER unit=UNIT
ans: value=6600 unit=rpm
